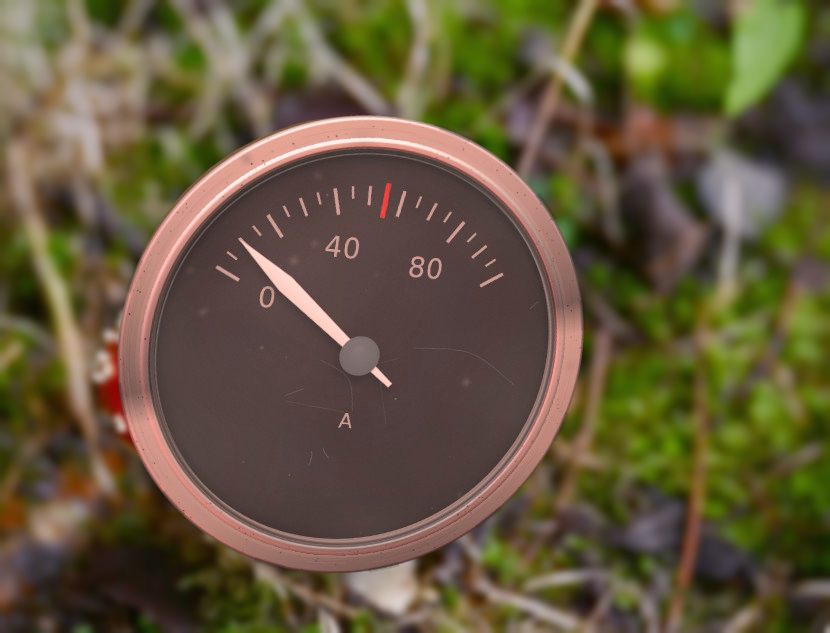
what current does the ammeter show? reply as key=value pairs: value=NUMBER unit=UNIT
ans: value=10 unit=A
